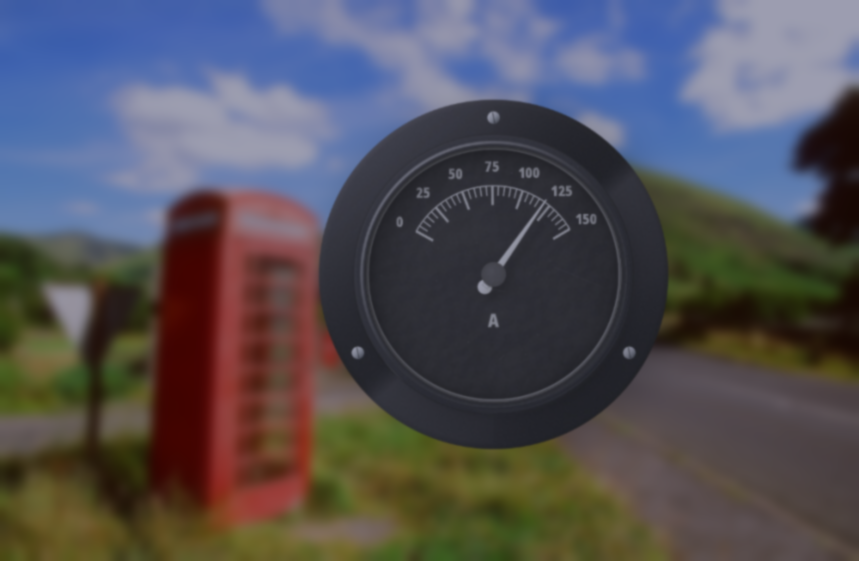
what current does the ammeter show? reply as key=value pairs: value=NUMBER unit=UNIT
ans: value=120 unit=A
